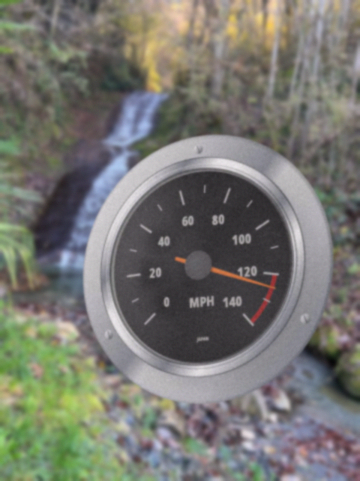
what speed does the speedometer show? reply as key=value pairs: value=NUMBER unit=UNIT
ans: value=125 unit=mph
